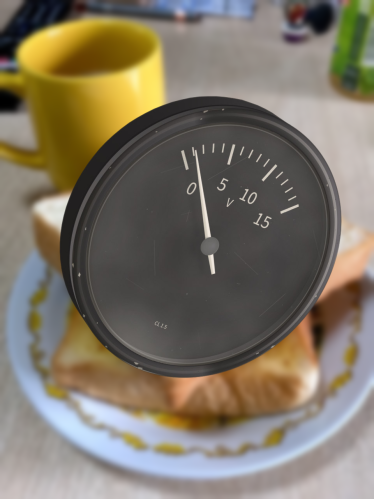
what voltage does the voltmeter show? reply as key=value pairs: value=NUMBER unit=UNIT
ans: value=1 unit=V
